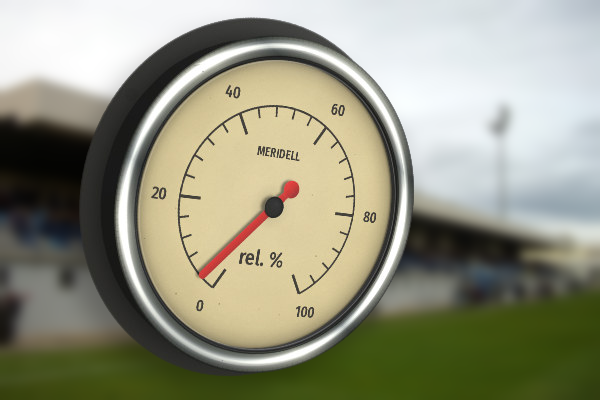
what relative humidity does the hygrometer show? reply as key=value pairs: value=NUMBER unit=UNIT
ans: value=4 unit=%
